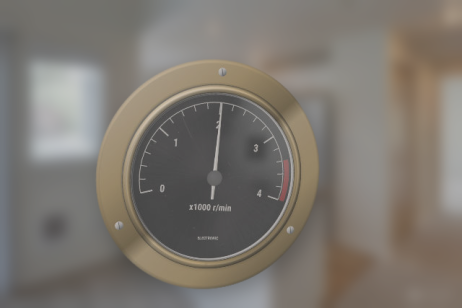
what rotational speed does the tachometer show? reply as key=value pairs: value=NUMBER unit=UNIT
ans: value=2000 unit=rpm
